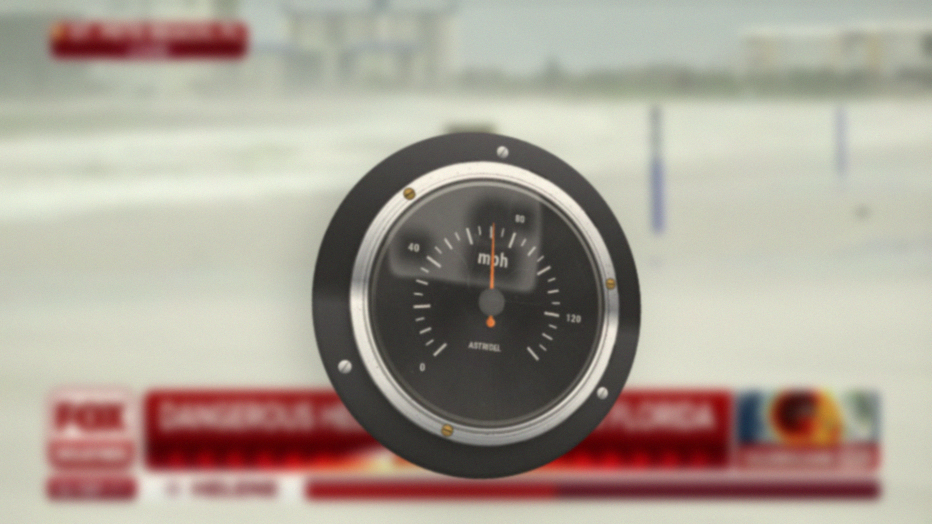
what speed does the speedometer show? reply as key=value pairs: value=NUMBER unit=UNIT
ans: value=70 unit=mph
